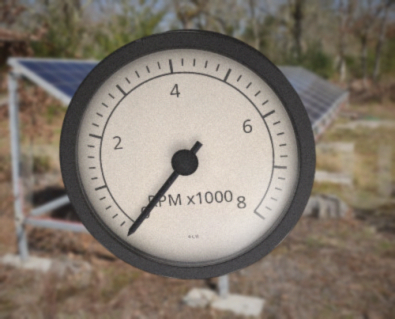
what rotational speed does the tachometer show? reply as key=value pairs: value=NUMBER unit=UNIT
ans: value=0 unit=rpm
